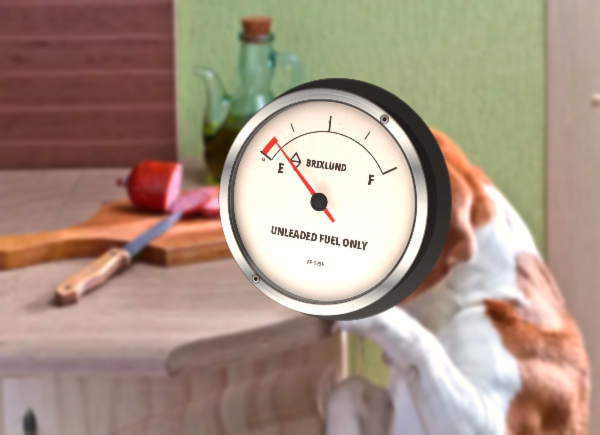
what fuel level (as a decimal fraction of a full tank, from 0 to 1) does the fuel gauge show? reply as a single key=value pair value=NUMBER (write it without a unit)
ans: value=0.125
